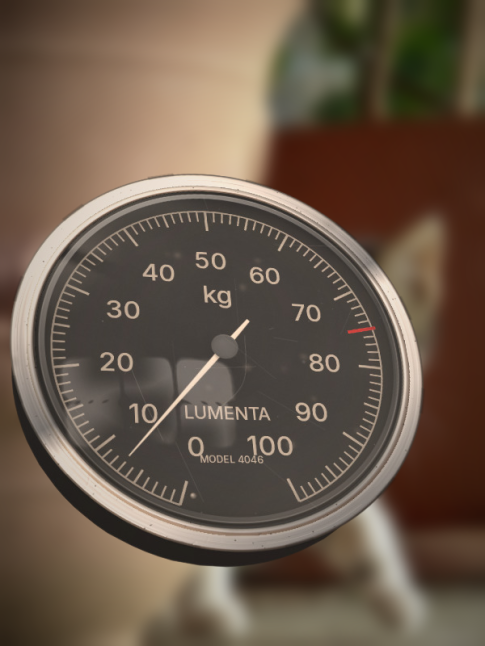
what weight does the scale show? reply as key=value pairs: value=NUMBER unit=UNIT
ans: value=7 unit=kg
